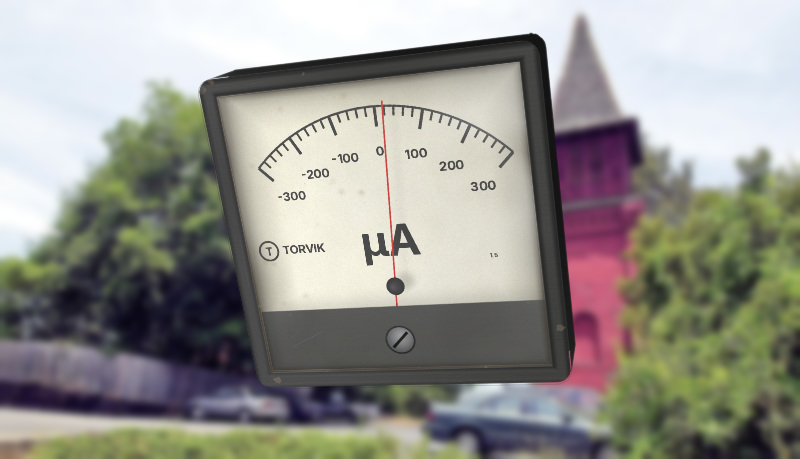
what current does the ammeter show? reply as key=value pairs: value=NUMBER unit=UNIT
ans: value=20 unit=µA
